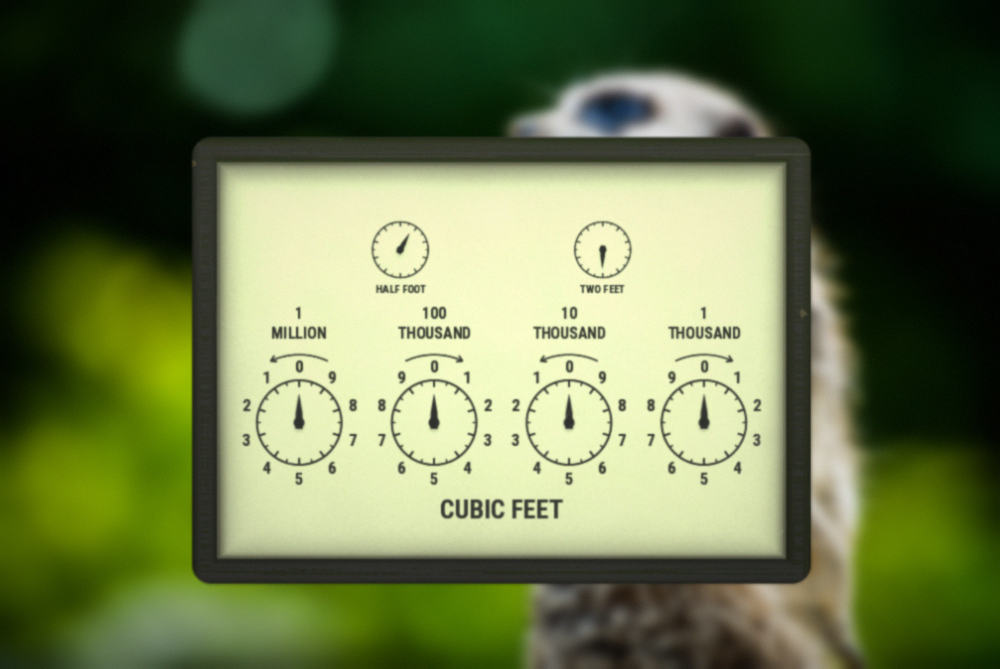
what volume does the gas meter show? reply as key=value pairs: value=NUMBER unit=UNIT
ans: value=0 unit=ft³
